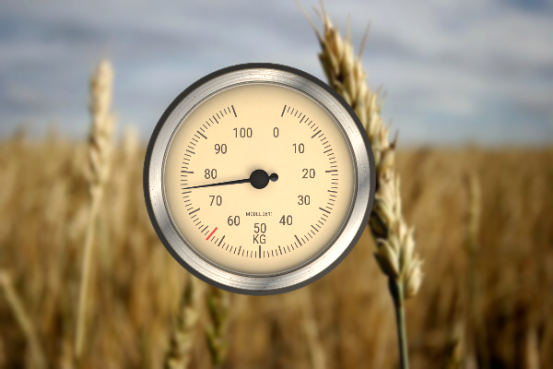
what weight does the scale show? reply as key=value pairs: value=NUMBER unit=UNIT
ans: value=76 unit=kg
